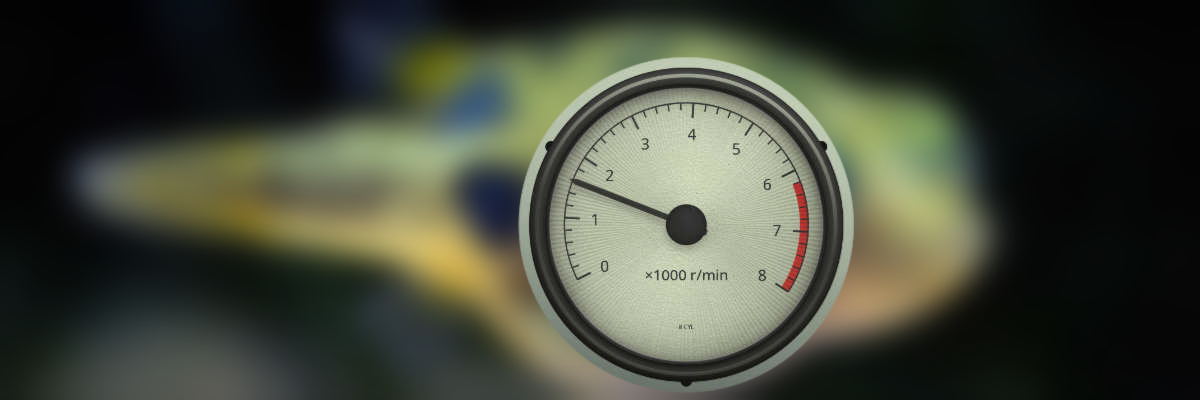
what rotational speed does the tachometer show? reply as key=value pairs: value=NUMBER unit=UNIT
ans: value=1600 unit=rpm
